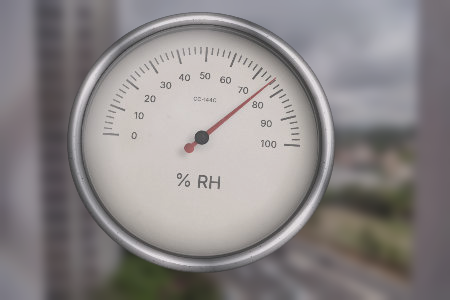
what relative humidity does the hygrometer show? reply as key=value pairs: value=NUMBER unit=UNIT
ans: value=76 unit=%
